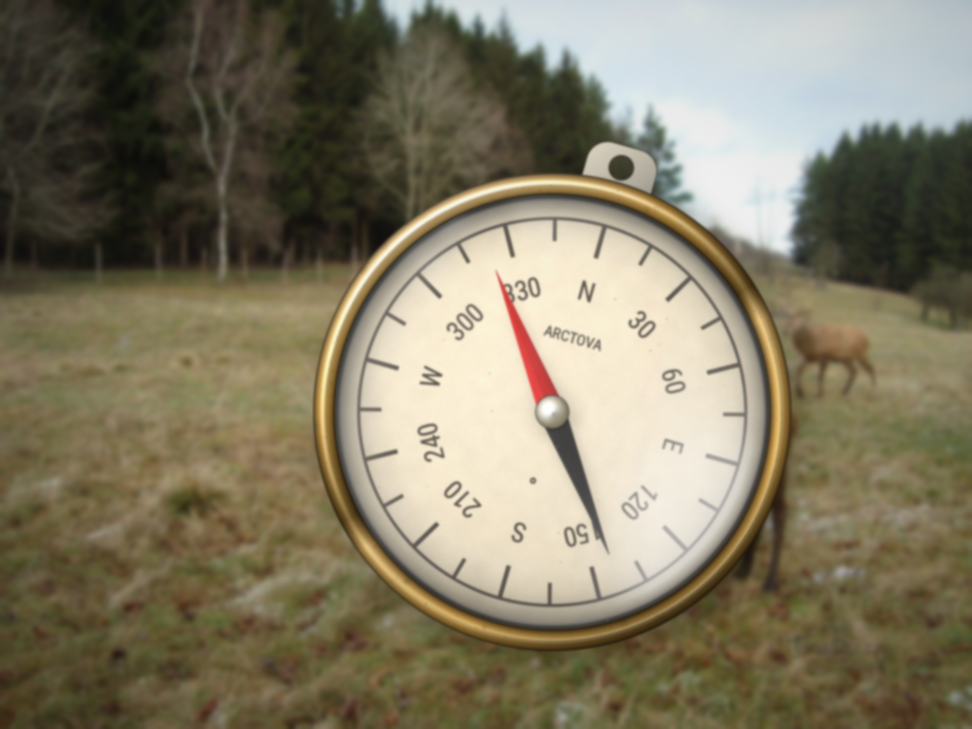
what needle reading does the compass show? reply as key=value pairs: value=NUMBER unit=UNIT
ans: value=322.5 unit=°
